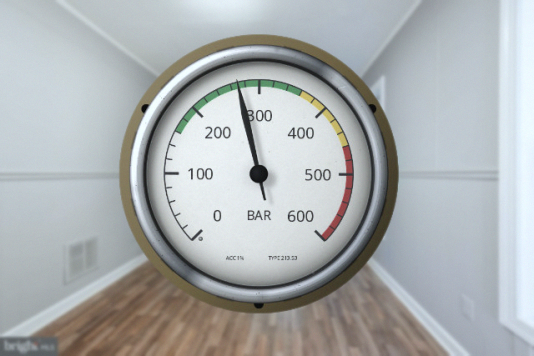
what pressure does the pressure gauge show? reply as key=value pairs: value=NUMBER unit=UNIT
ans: value=270 unit=bar
